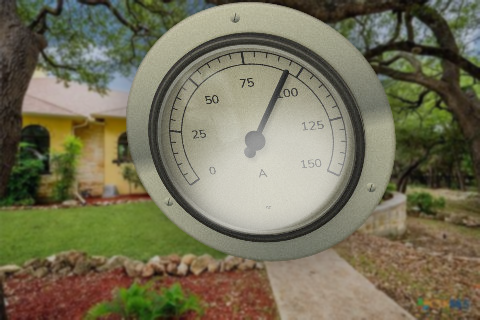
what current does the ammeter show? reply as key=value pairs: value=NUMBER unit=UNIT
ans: value=95 unit=A
